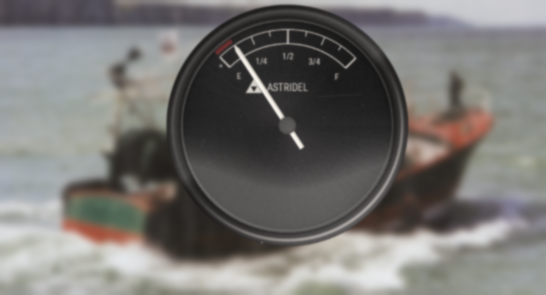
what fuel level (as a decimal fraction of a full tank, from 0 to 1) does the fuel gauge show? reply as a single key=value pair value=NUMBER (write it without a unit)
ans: value=0.125
